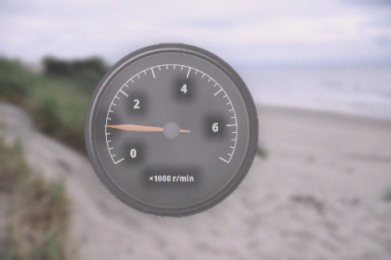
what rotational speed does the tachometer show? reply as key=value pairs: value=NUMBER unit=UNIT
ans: value=1000 unit=rpm
